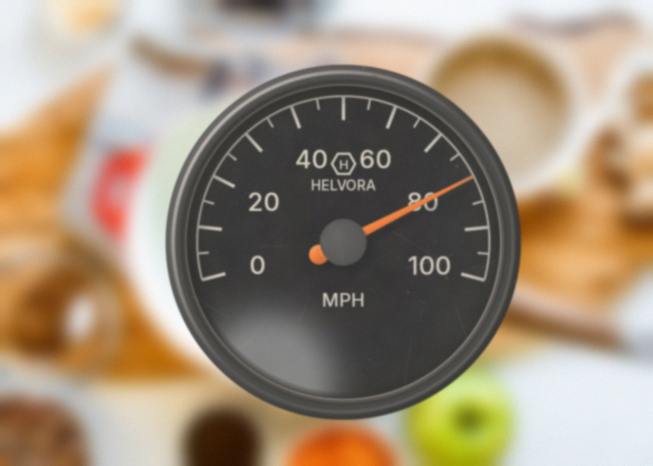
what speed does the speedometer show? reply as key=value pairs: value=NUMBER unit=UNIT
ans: value=80 unit=mph
